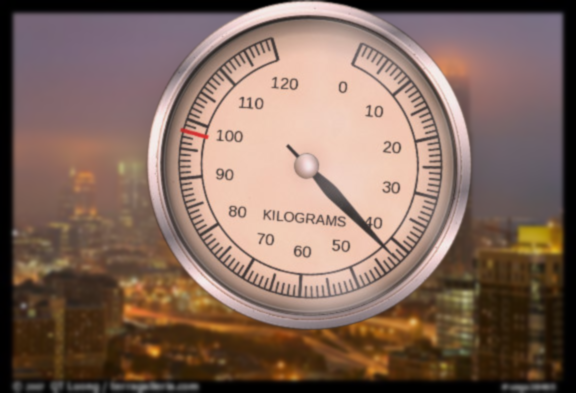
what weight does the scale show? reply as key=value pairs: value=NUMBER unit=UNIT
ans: value=42 unit=kg
